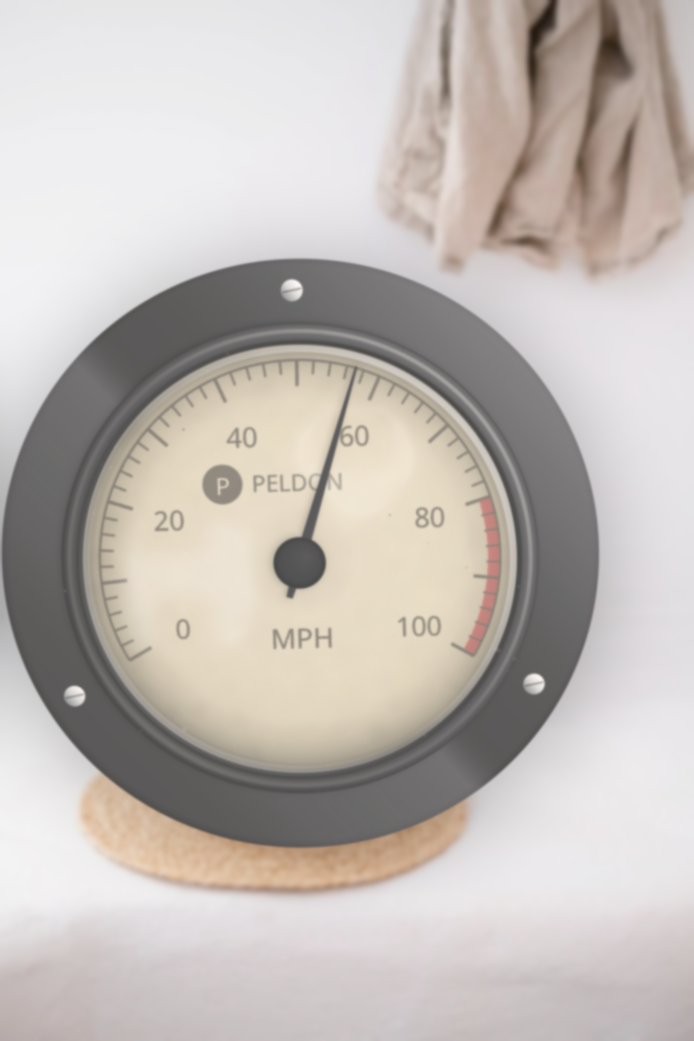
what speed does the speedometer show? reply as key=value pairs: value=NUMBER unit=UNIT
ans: value=57 unit=mph
